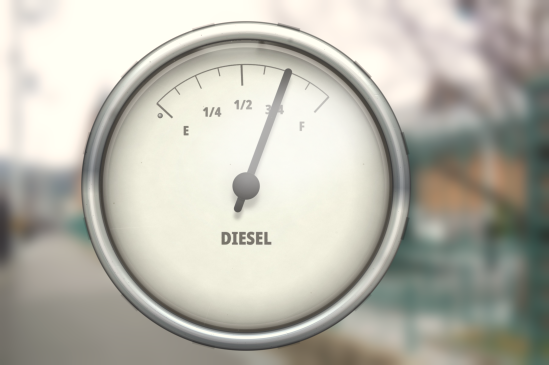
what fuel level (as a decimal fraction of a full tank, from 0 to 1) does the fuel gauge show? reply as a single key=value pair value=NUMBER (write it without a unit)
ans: value=0.75
